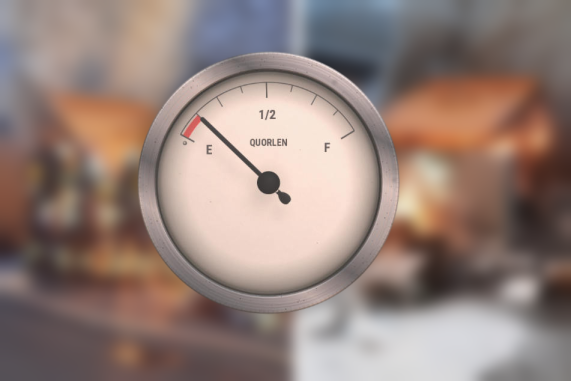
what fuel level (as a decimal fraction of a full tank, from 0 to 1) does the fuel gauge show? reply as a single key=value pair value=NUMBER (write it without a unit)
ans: value=0.125
